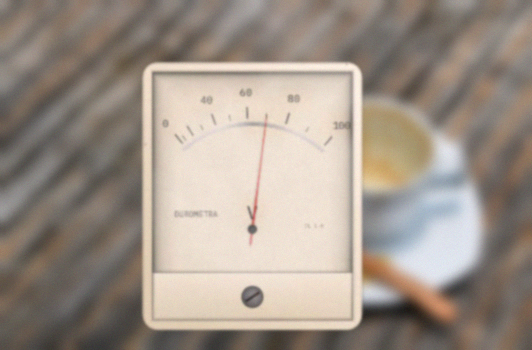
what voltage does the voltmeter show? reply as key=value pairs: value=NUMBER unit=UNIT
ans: value=70 unit=V
